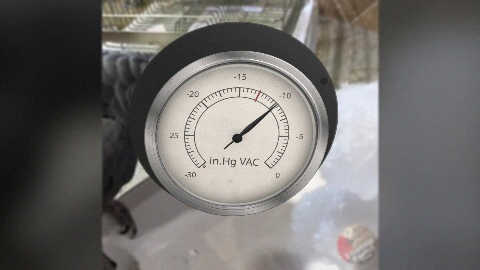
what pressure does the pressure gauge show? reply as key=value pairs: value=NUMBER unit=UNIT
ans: value=-10 unit=inHg
